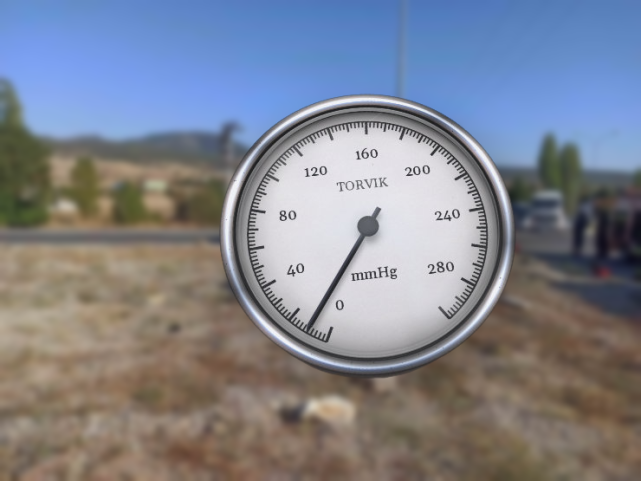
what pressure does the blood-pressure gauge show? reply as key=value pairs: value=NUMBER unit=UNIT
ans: value=10 unit=mmHg
